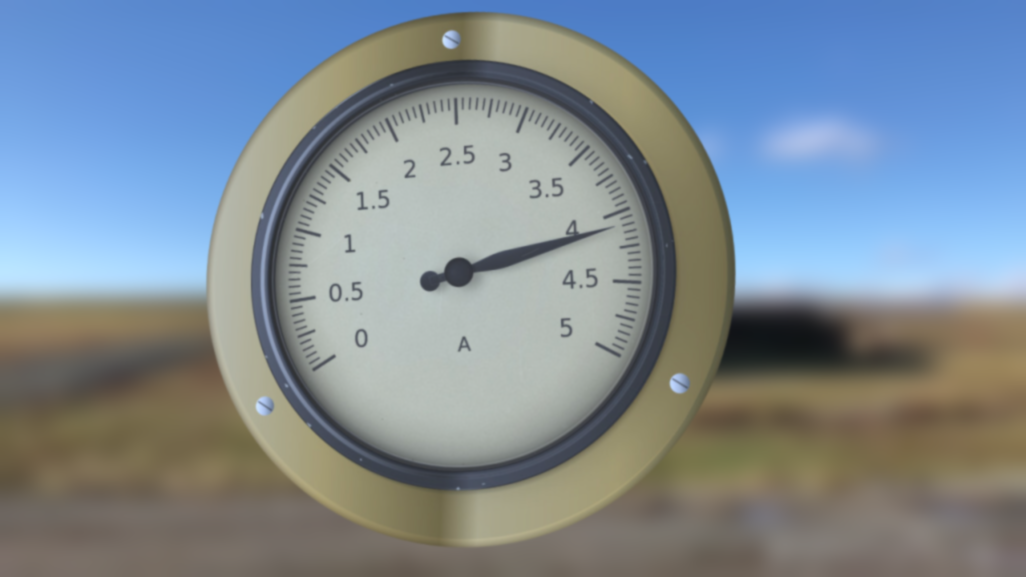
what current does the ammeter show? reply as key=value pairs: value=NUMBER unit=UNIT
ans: value=4.1 unit=A
